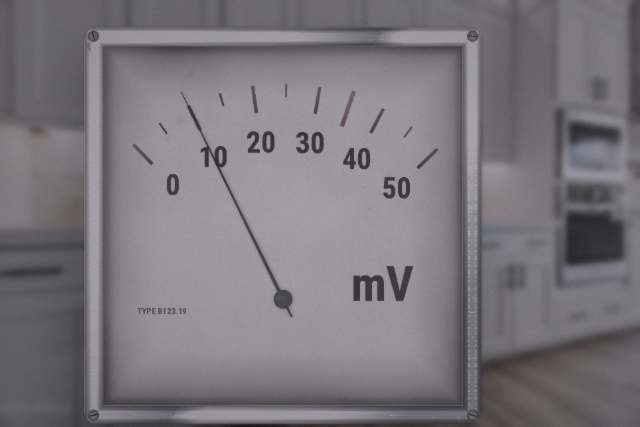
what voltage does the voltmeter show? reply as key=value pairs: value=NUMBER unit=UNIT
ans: value=10 unit=mV
